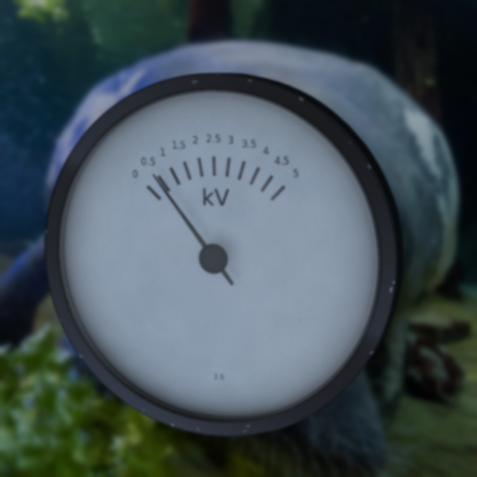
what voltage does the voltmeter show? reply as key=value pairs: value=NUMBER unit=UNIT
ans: value=0.5 unit=kV
